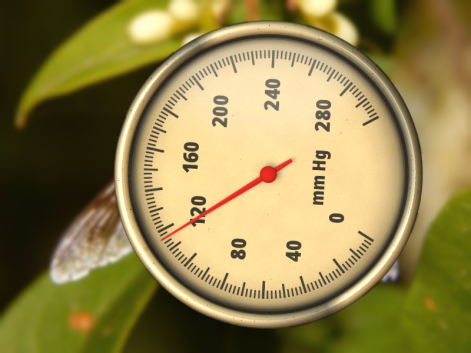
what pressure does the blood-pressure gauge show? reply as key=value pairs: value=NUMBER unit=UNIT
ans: value=116 unit=mmHg
